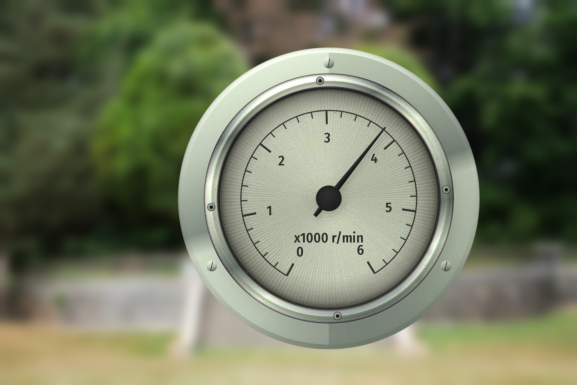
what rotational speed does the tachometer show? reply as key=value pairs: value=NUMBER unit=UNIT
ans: value=3800 unit=rpm
